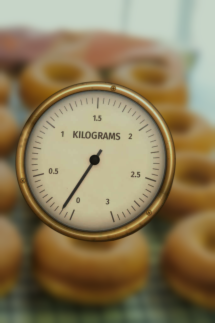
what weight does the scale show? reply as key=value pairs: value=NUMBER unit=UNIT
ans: value=0.1 unit=kg
